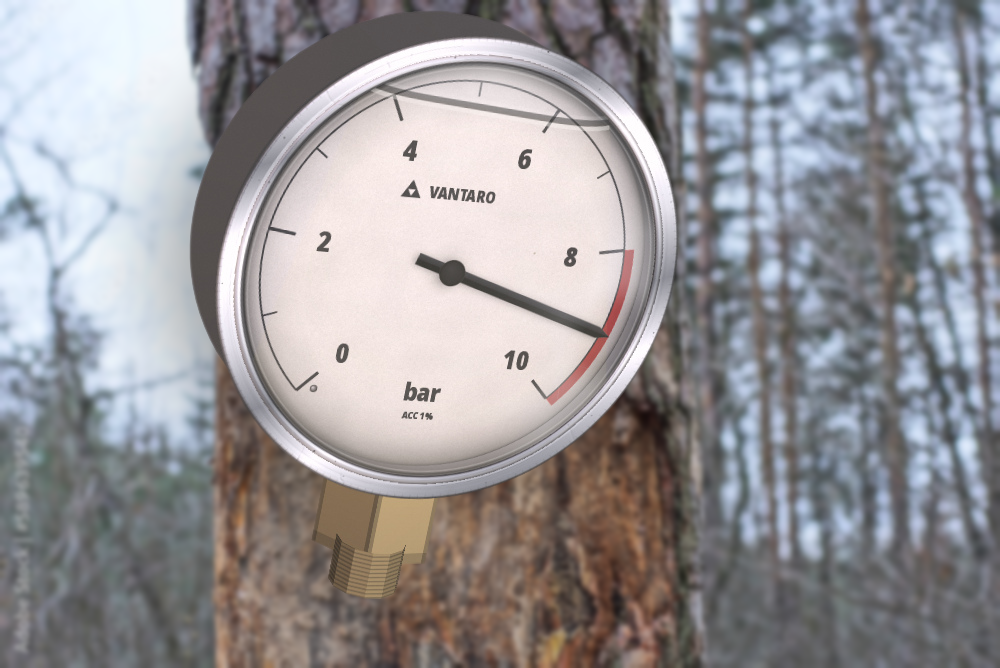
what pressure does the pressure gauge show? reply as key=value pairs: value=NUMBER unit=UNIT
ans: value=9 unit=bar
